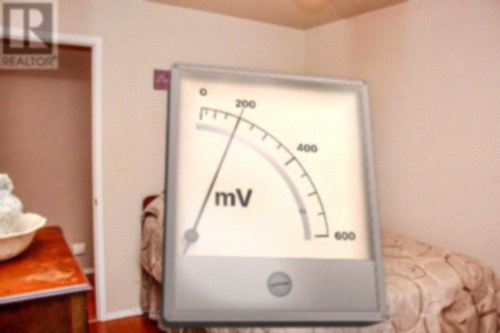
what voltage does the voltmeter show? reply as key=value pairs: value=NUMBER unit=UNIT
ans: value=200 unit=mV
